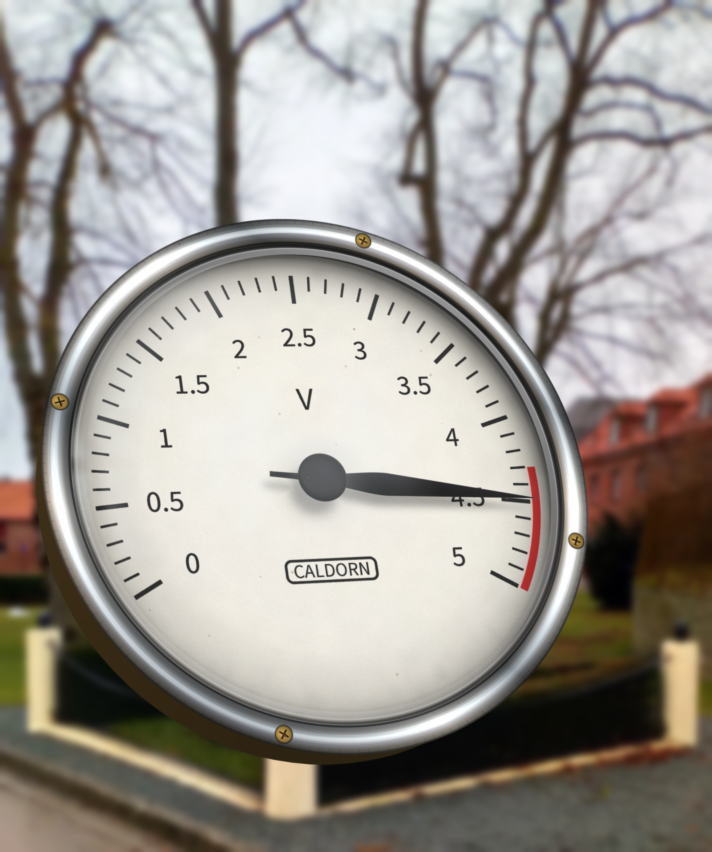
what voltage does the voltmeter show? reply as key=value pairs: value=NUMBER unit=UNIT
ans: value=4.5 unit=V
